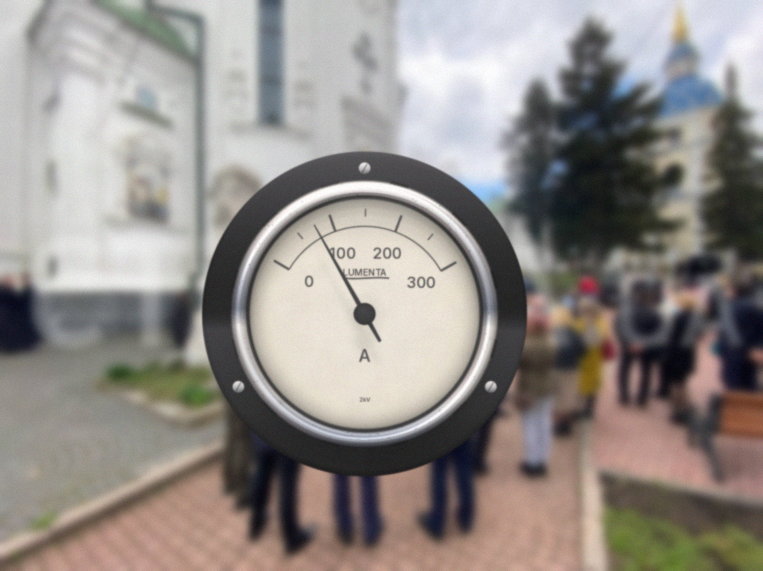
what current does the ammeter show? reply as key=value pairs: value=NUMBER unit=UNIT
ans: value=75 unit=A
